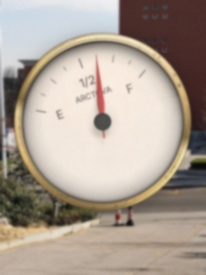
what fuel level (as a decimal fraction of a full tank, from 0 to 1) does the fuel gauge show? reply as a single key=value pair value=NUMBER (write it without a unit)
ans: value=0.625
